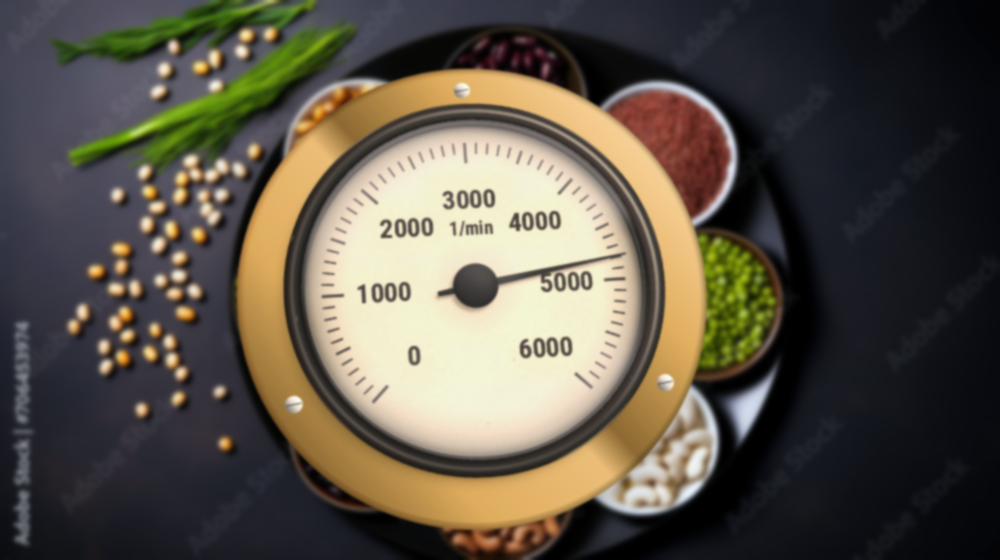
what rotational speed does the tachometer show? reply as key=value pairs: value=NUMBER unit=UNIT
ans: value=4800 unit=rpm
